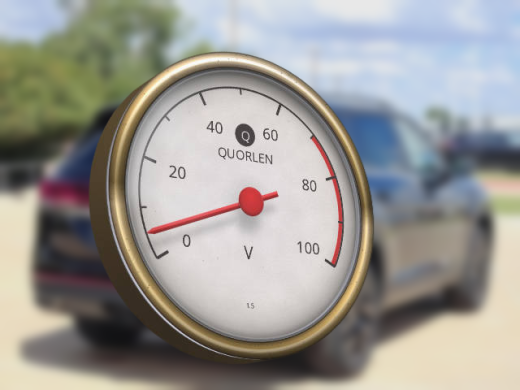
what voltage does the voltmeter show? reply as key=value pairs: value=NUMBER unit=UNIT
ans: value=5 unit=V
